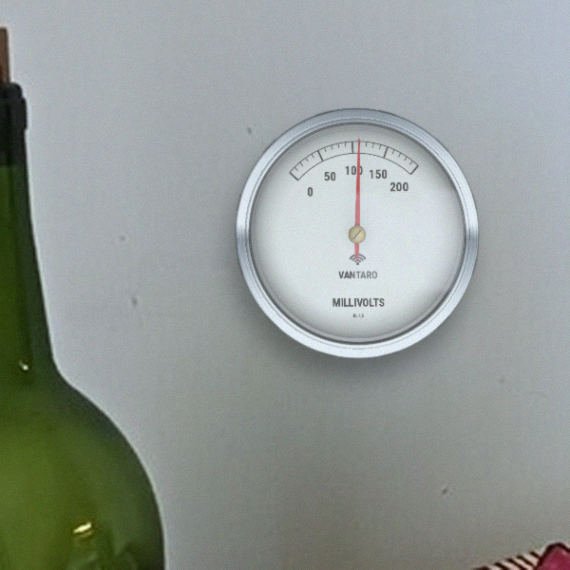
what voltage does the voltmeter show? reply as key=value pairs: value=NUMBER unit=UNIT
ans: value=110 unit=mV
